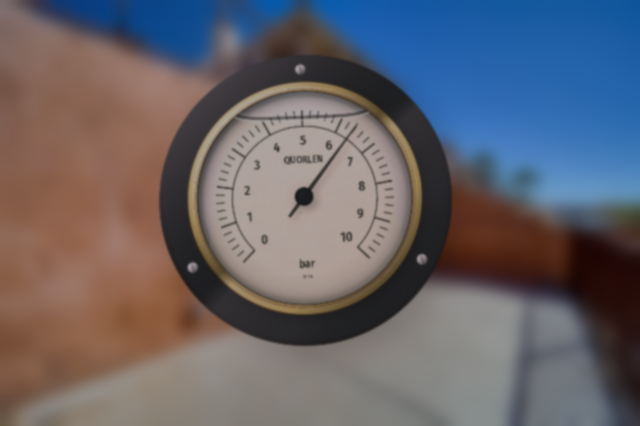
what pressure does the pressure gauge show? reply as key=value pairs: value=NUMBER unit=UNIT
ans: value=6.4 unit=bar
